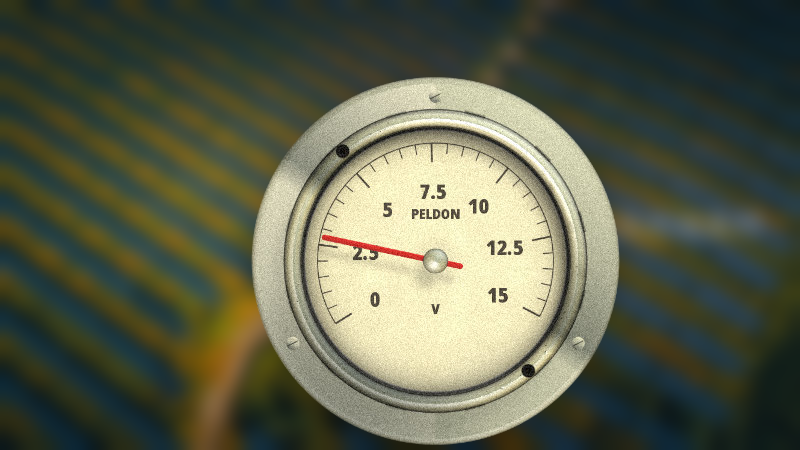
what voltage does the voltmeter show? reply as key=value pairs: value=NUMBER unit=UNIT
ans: value=2.75 unit=V
